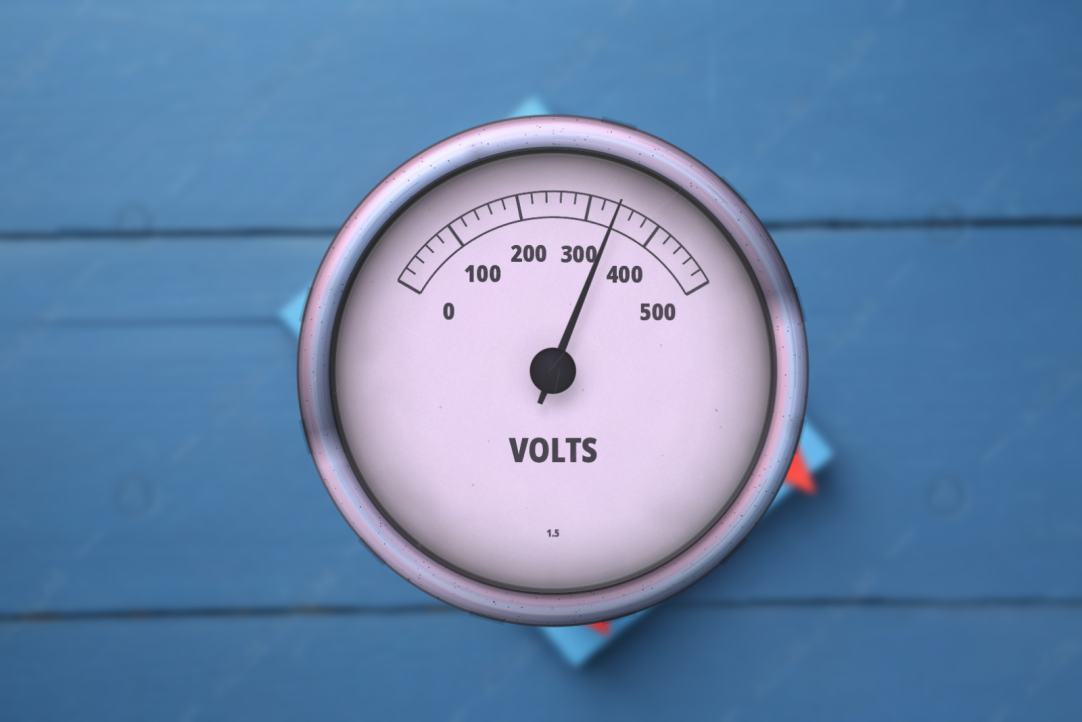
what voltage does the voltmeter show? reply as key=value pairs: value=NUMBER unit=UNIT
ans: value=340 unit=V
